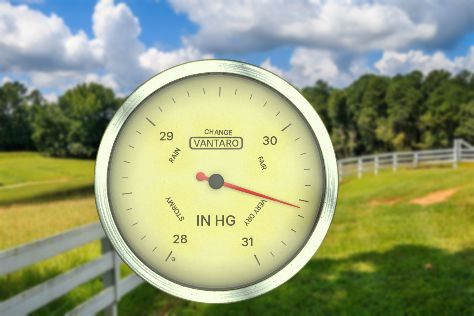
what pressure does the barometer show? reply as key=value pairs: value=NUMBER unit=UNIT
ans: value=30.55 unit=inHg
